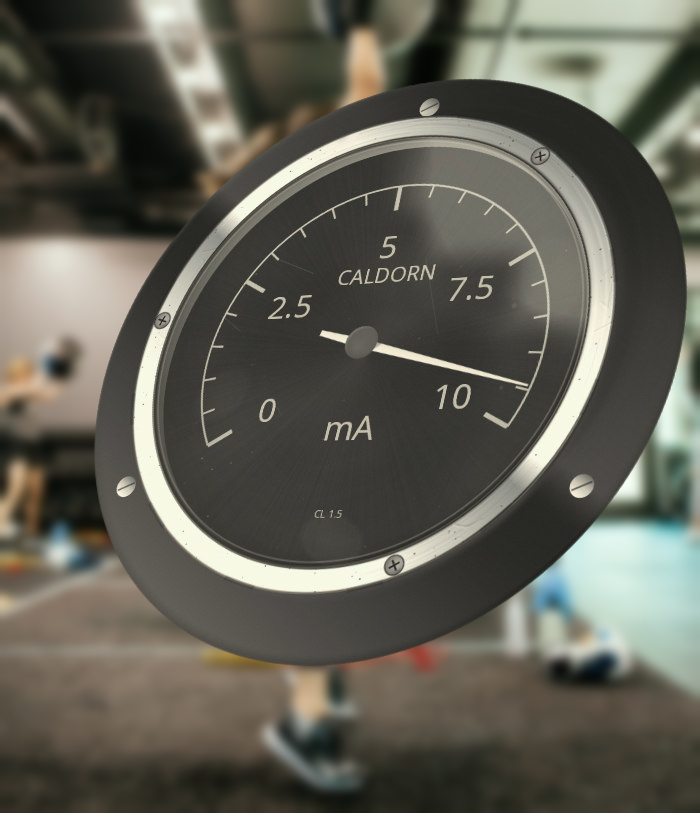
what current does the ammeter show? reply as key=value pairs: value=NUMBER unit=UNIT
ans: value=9.5 unit=mA
